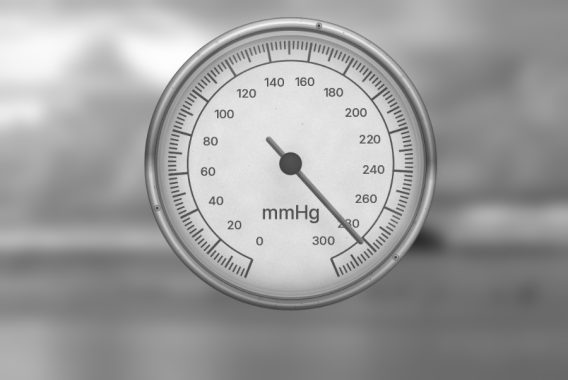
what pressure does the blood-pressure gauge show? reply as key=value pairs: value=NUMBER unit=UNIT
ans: value=282 unit=mmHg
